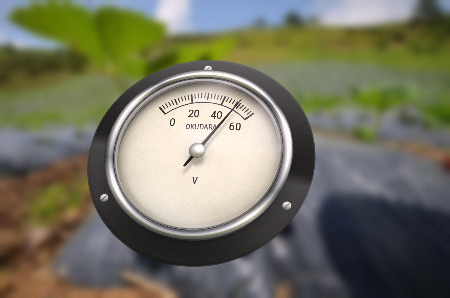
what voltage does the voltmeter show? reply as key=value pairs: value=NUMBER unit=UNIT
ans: value=50 unit=V
